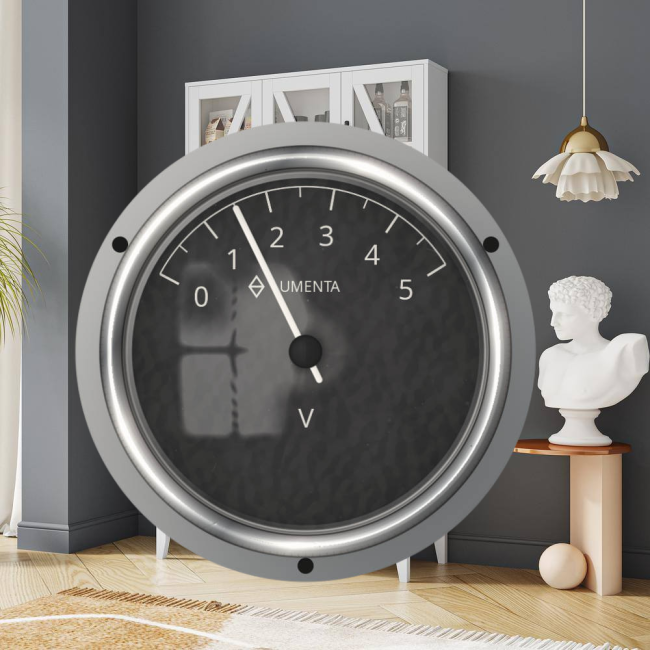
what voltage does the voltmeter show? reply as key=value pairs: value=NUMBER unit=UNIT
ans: value=1.5 unit=V
